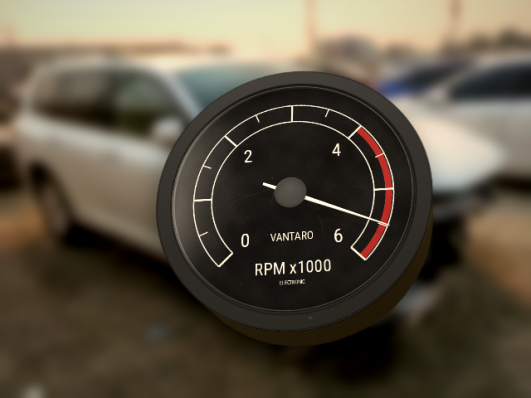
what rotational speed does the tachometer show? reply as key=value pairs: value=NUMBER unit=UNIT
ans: value=5500 unit=rpm
